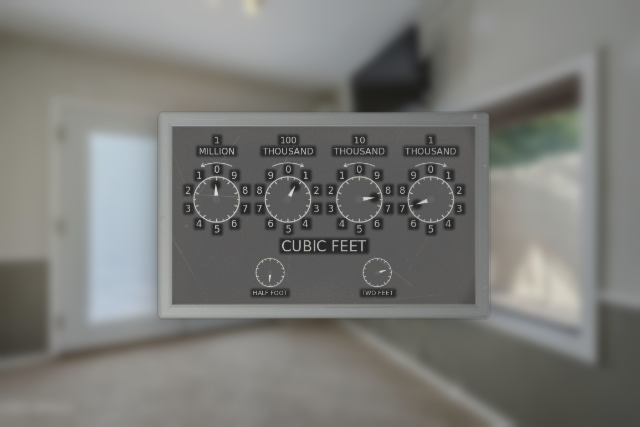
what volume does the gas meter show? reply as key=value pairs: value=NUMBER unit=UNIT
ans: value=7700 unit=ft³
